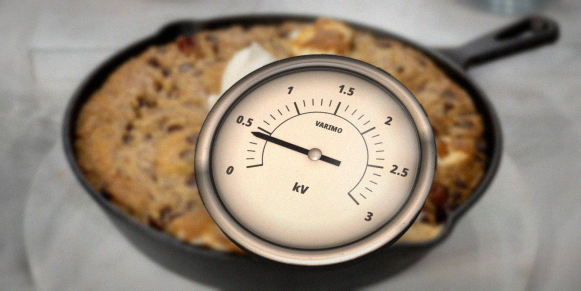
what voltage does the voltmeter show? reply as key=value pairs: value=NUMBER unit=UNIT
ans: value=0.4 unit=kV
